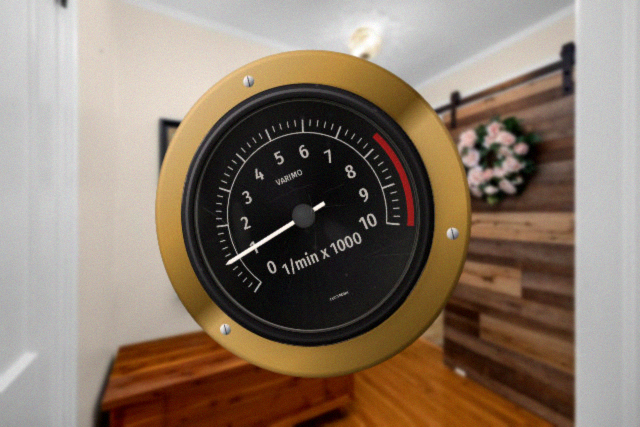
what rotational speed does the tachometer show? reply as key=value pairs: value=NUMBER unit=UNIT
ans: value=1000 unit=rpm
